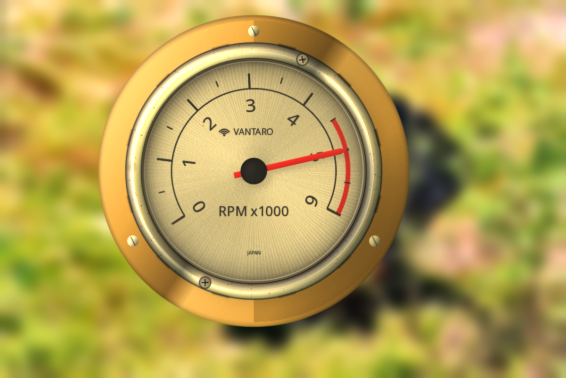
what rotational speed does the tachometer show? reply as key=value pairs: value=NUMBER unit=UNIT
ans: value=5000 unit=rpm
